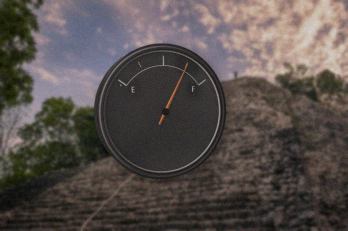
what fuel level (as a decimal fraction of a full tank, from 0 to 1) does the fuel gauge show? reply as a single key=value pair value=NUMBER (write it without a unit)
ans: value=0.75
